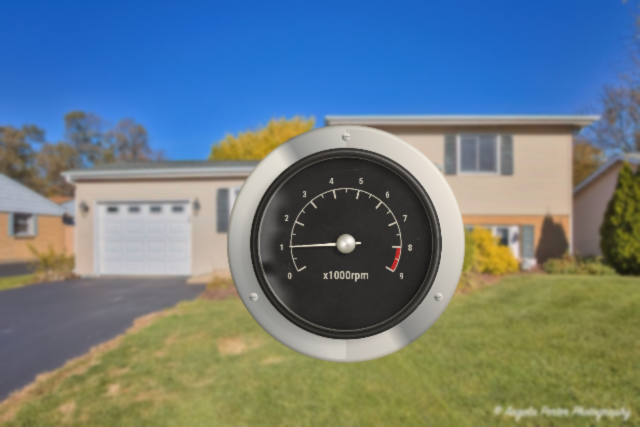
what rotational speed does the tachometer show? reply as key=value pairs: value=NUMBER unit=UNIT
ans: value=1000 unit=rpm
